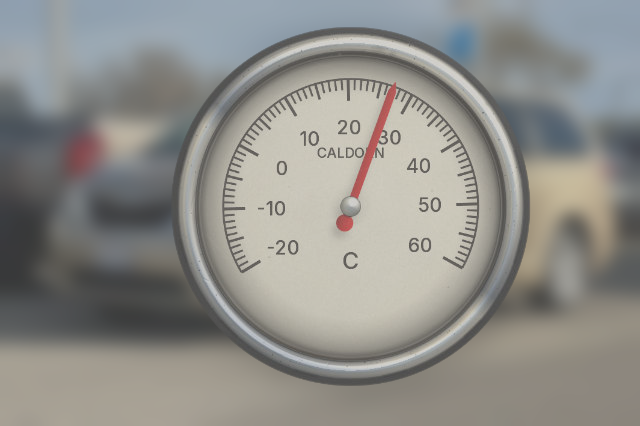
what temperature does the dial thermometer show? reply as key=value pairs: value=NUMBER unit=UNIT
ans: value=27 unit=°C
